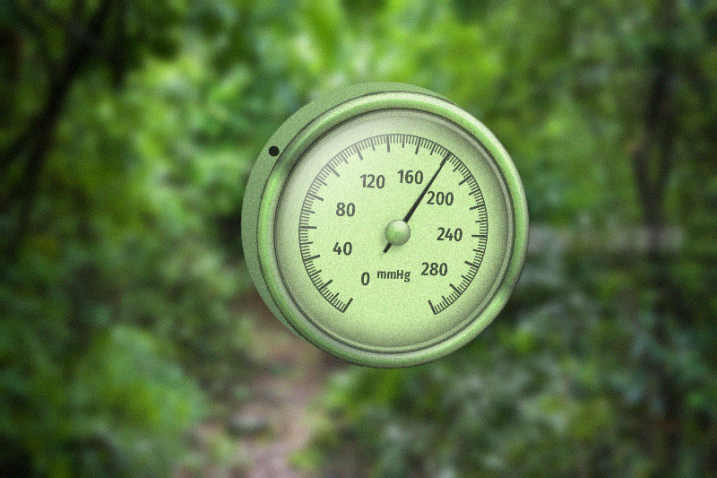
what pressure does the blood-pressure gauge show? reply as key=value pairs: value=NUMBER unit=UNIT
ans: value=180 unit=mmHg
